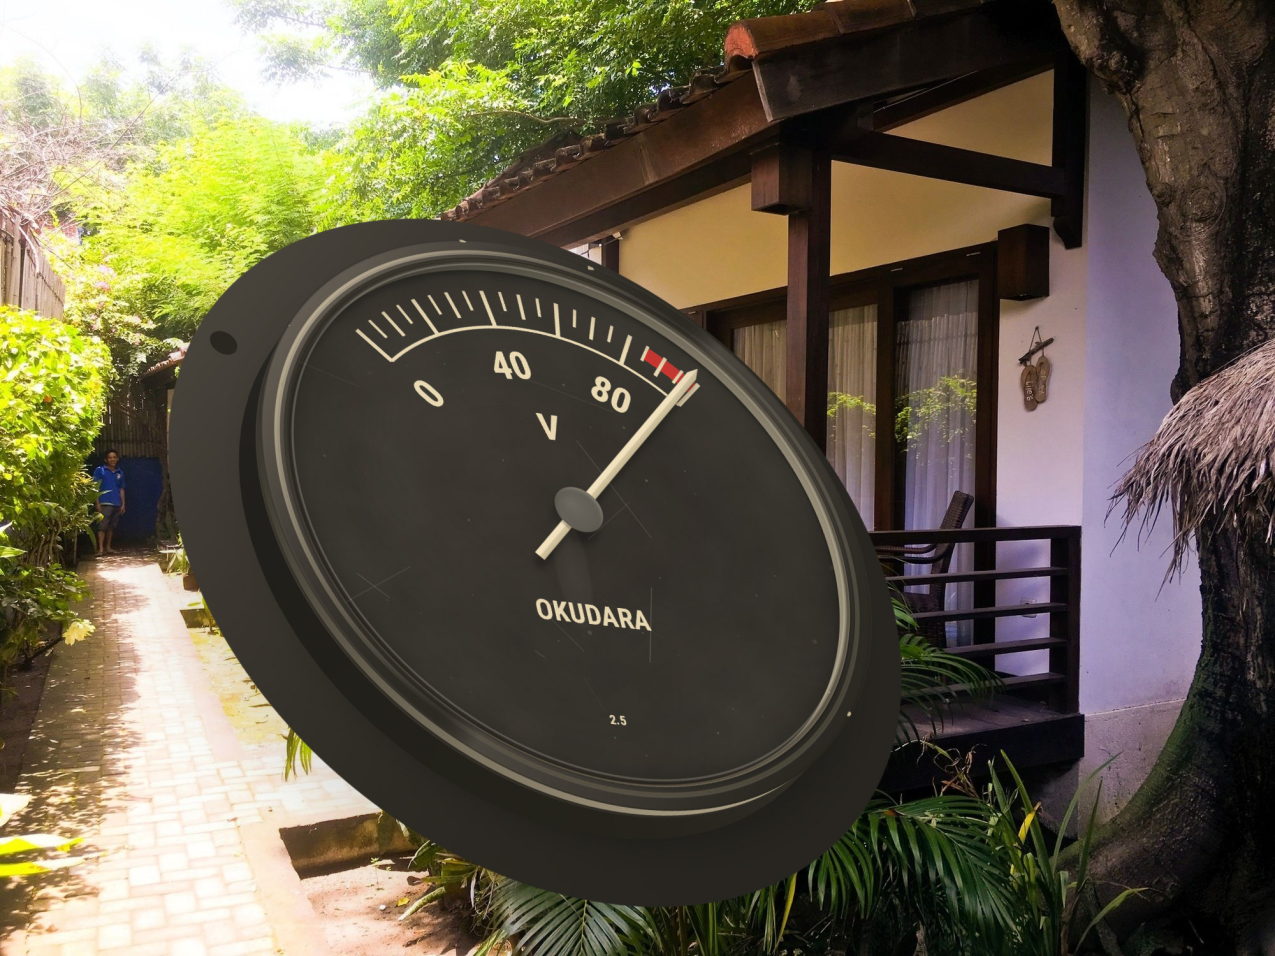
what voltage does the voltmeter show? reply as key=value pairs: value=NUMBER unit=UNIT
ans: value=97.5 unit=V
